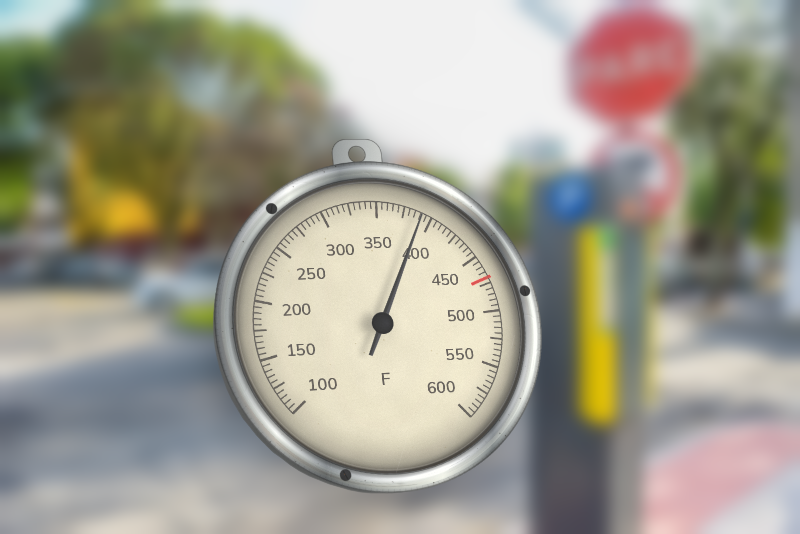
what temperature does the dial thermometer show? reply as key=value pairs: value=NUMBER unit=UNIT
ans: value=390 unit=°F
